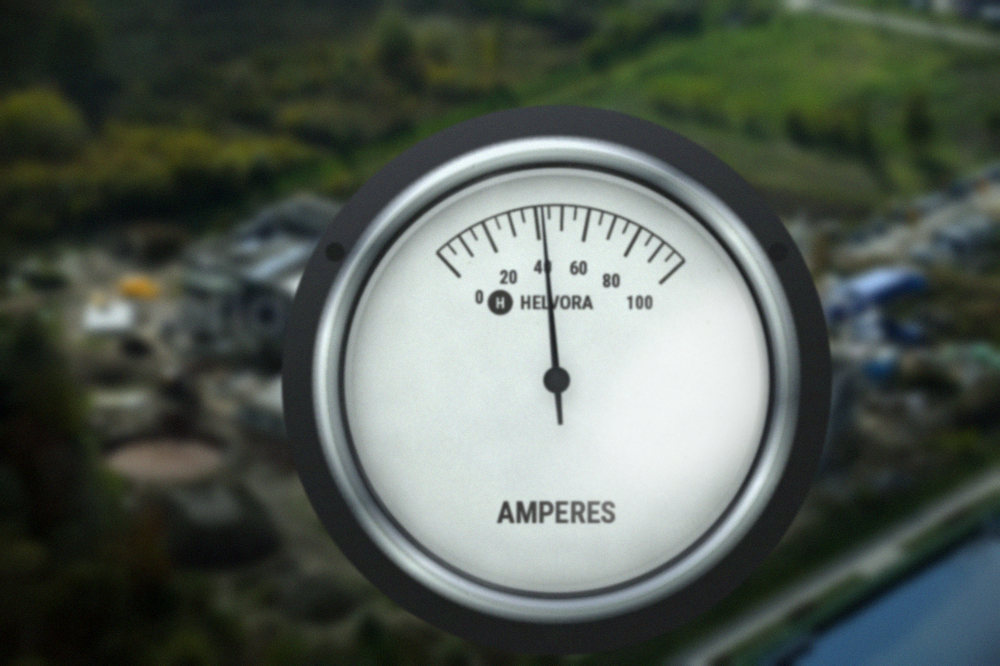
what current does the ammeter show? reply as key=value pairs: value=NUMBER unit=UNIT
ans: value=42.5 unit=A
